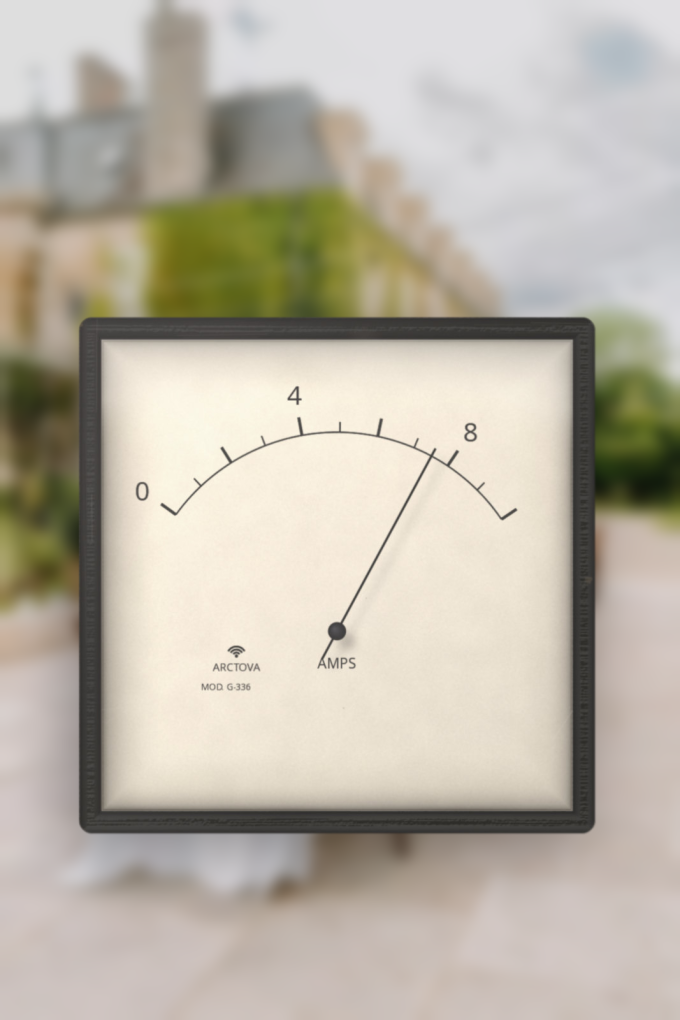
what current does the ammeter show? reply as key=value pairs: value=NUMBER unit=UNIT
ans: value=7.5 unit=A
